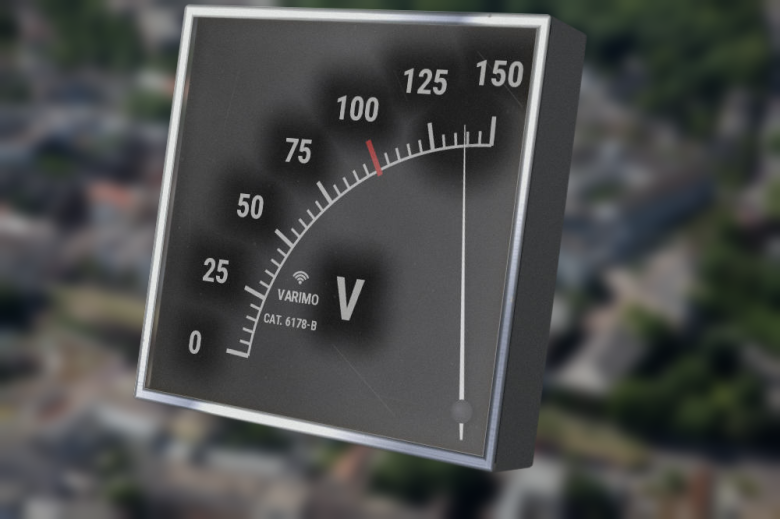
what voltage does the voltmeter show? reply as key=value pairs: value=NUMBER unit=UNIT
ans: value=140 unit=V
